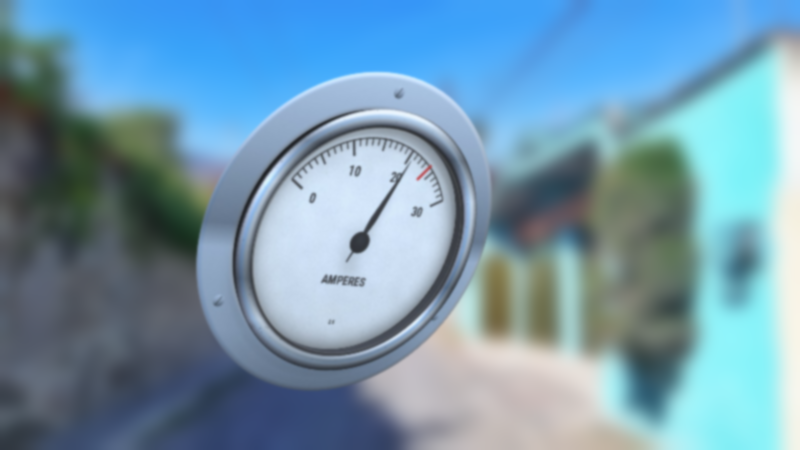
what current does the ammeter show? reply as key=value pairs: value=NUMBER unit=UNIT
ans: value=20 unit=A
